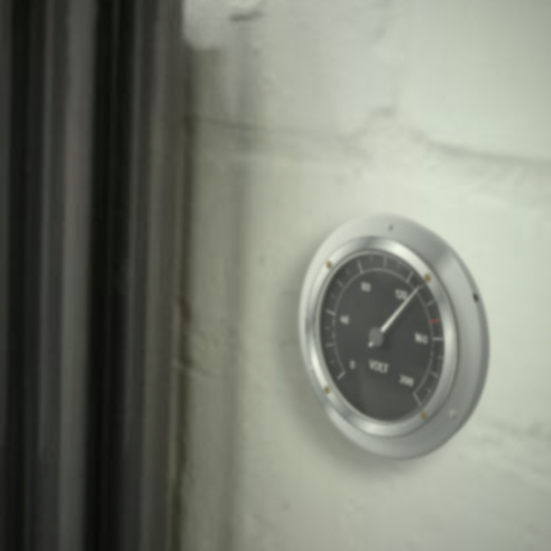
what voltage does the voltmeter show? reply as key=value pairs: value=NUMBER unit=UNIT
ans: value=130 unit=V
